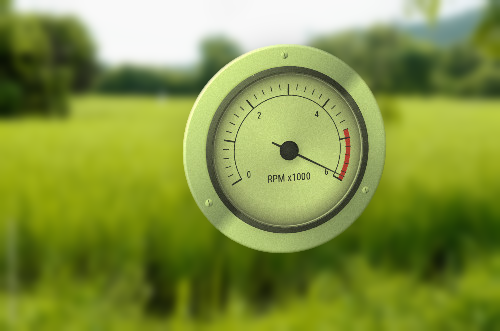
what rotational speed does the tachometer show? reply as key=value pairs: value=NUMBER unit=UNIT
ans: value=5900 unit=rpm
